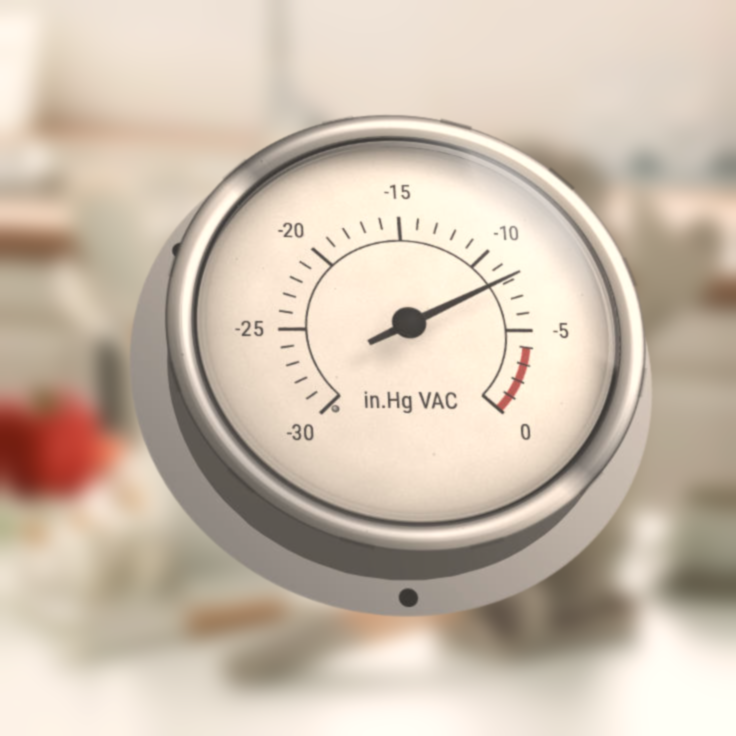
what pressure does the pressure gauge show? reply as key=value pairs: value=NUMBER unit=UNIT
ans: value=-8 unit=inHg
